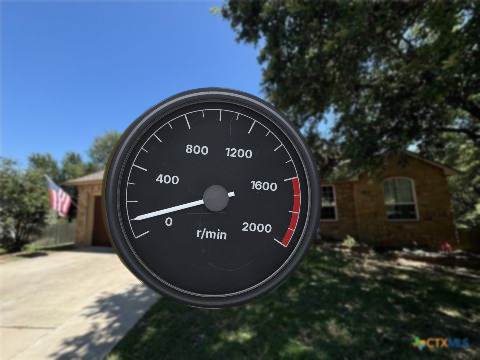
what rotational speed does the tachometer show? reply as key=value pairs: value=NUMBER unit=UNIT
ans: value=100 unit=rpm
